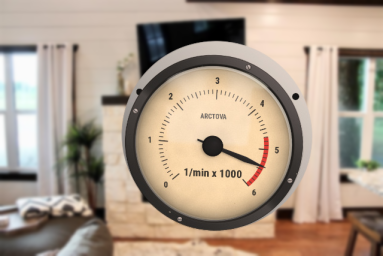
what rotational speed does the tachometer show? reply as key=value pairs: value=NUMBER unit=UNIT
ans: value=5400 unit=rpm
